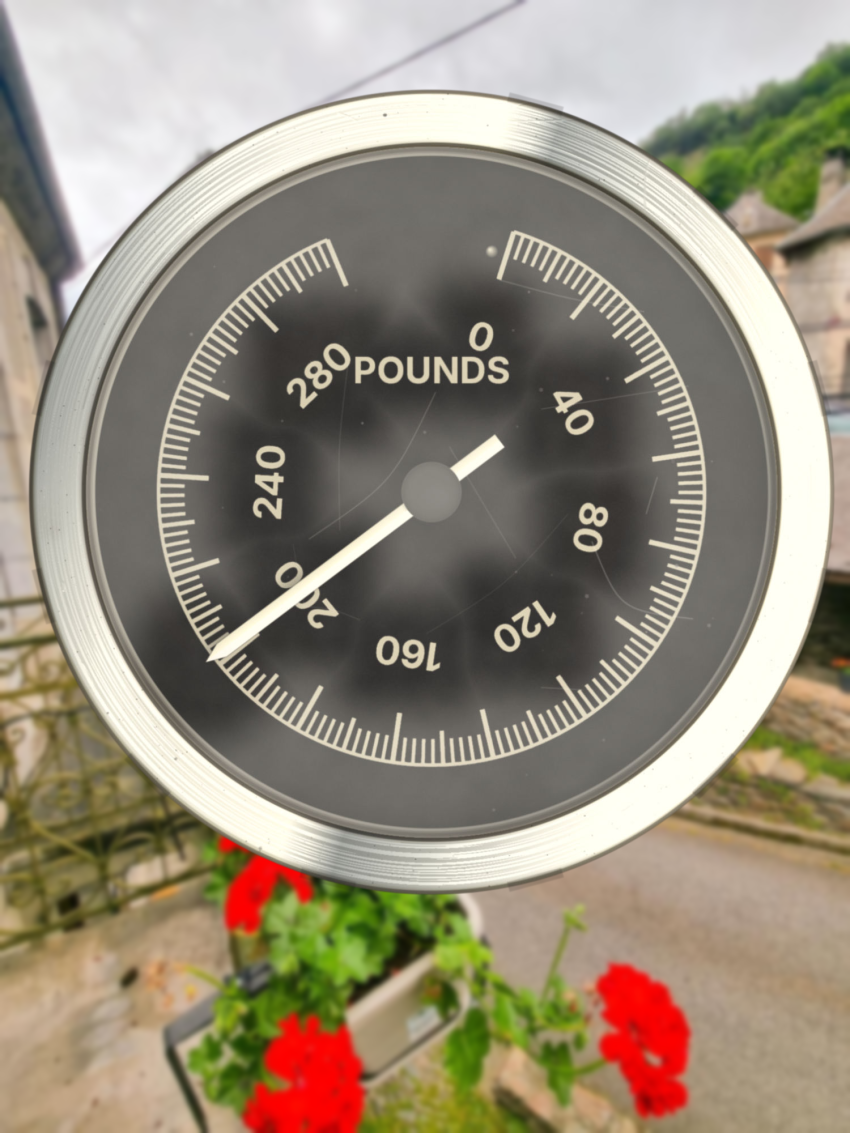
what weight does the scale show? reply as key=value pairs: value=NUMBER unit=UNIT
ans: value=202 unit=lb
